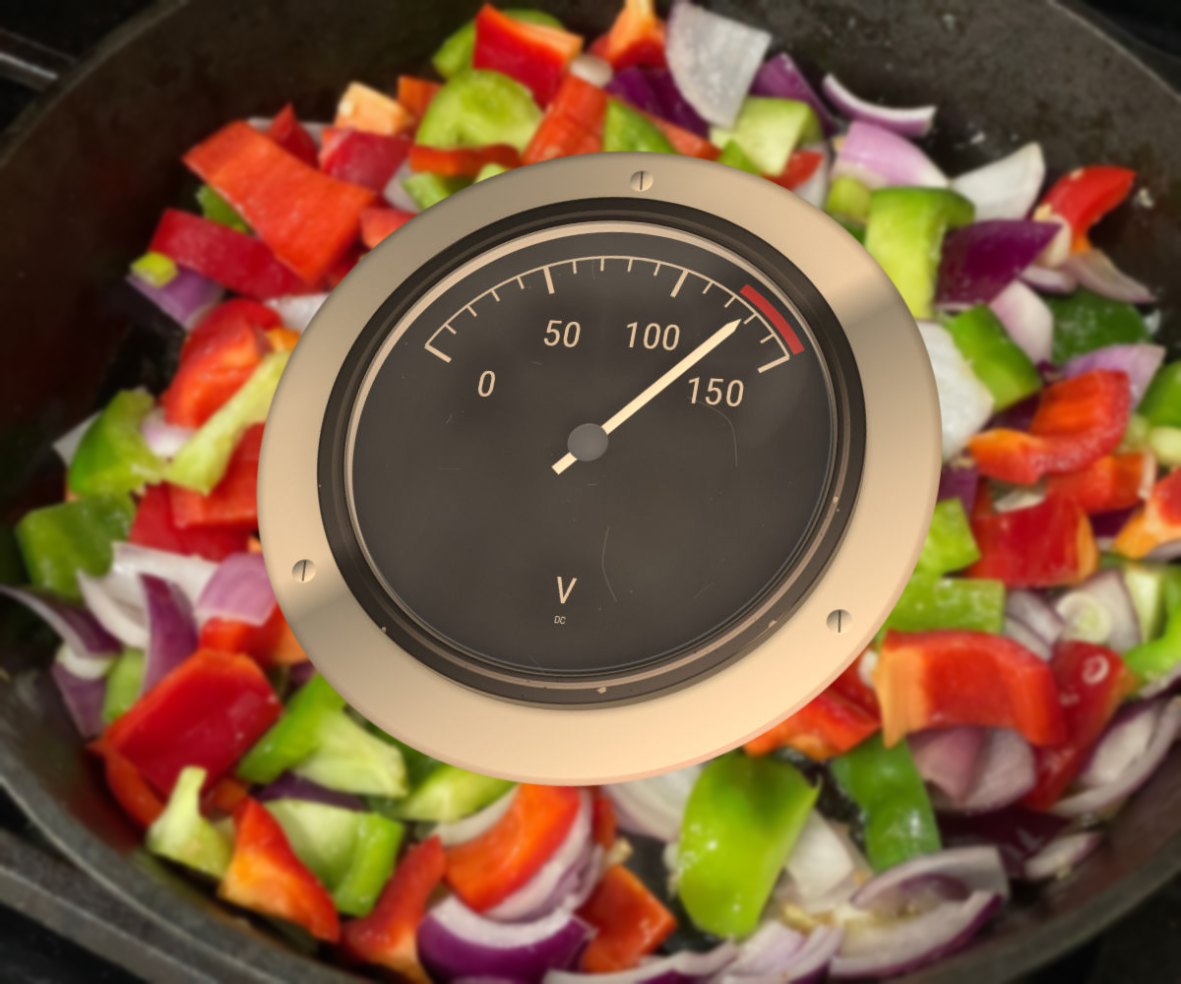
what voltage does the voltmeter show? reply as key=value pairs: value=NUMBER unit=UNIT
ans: value=130 unit=V
